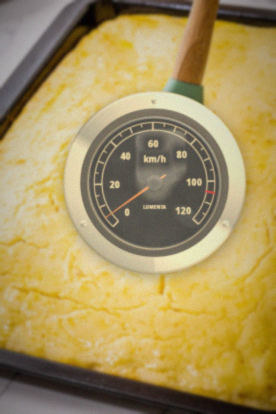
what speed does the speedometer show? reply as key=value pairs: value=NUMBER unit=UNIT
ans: value=5 unit=km/h
